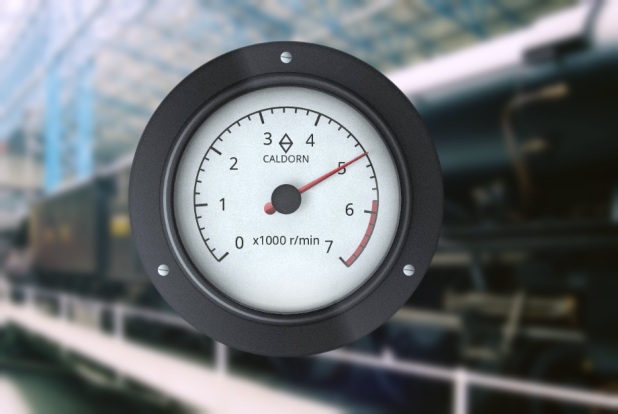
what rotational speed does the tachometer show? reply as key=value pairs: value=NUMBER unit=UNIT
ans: value=5000 unit=rpm
